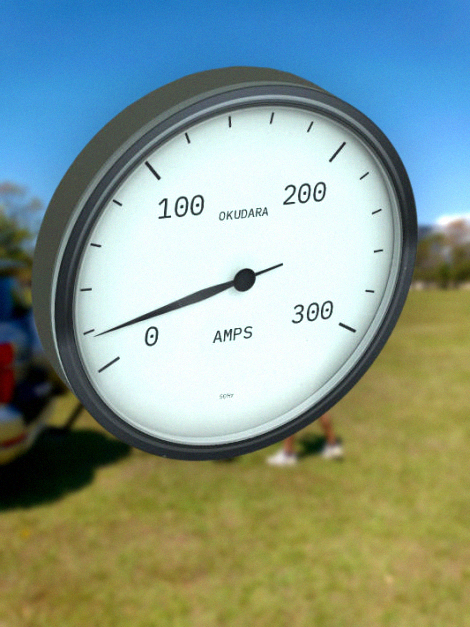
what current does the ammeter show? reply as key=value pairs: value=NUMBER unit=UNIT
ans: value=20 unit=A
